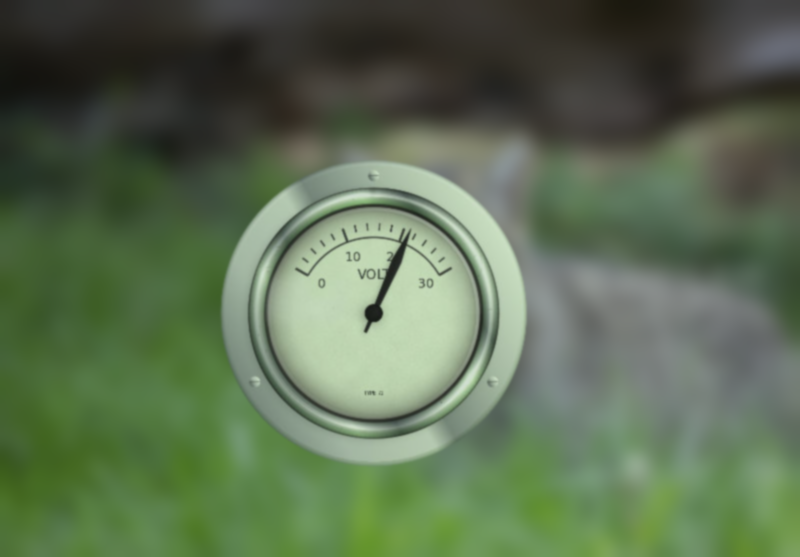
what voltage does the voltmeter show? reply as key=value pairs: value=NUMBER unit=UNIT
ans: value=21 unit=V
